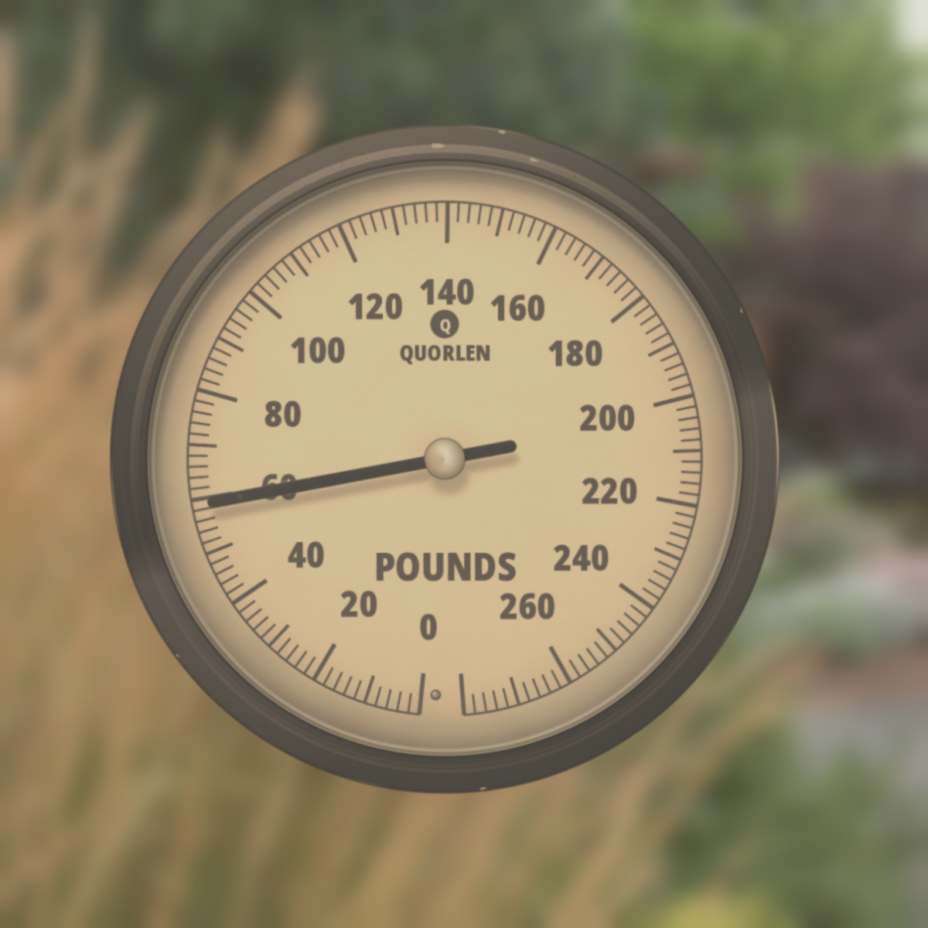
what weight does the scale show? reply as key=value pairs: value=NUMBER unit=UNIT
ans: value=59 unit=lb
